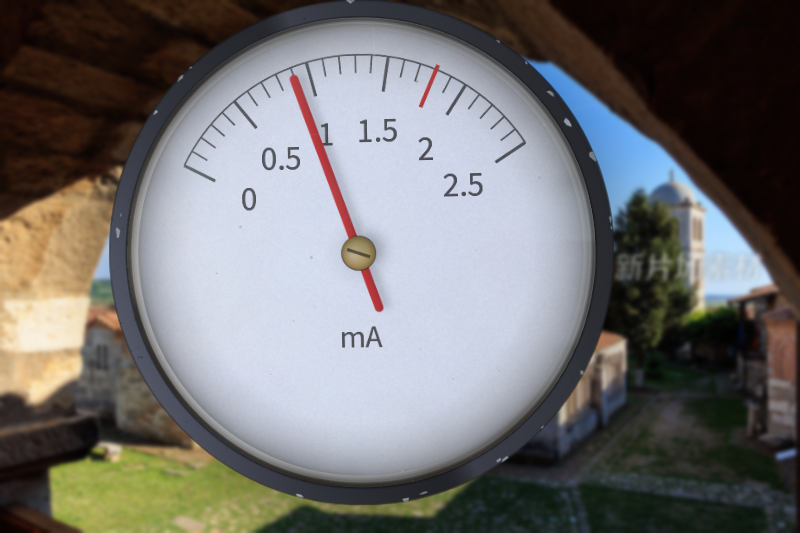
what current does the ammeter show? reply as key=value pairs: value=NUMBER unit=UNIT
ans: value=0.9 unit=mA
